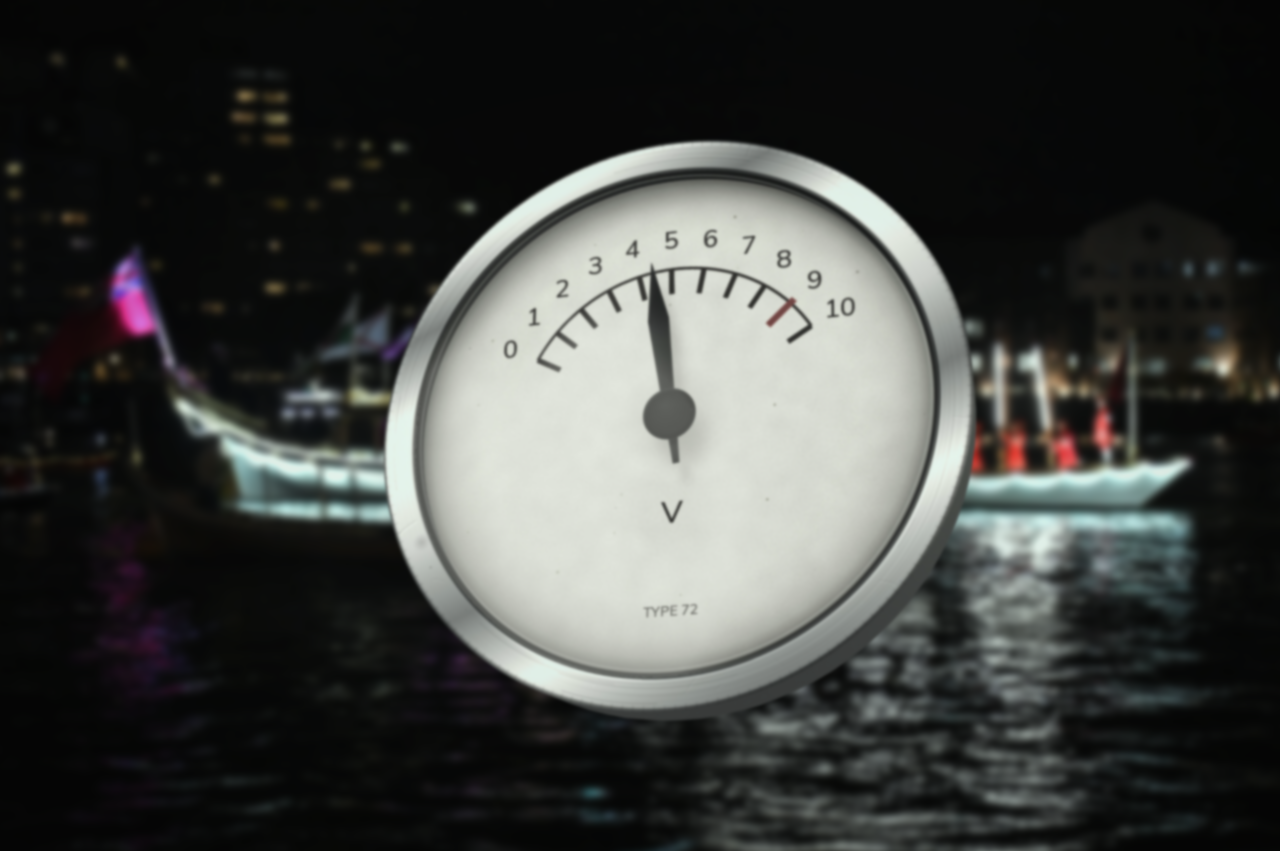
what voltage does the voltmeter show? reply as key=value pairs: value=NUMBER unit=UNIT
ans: value=4.5 unit=V
